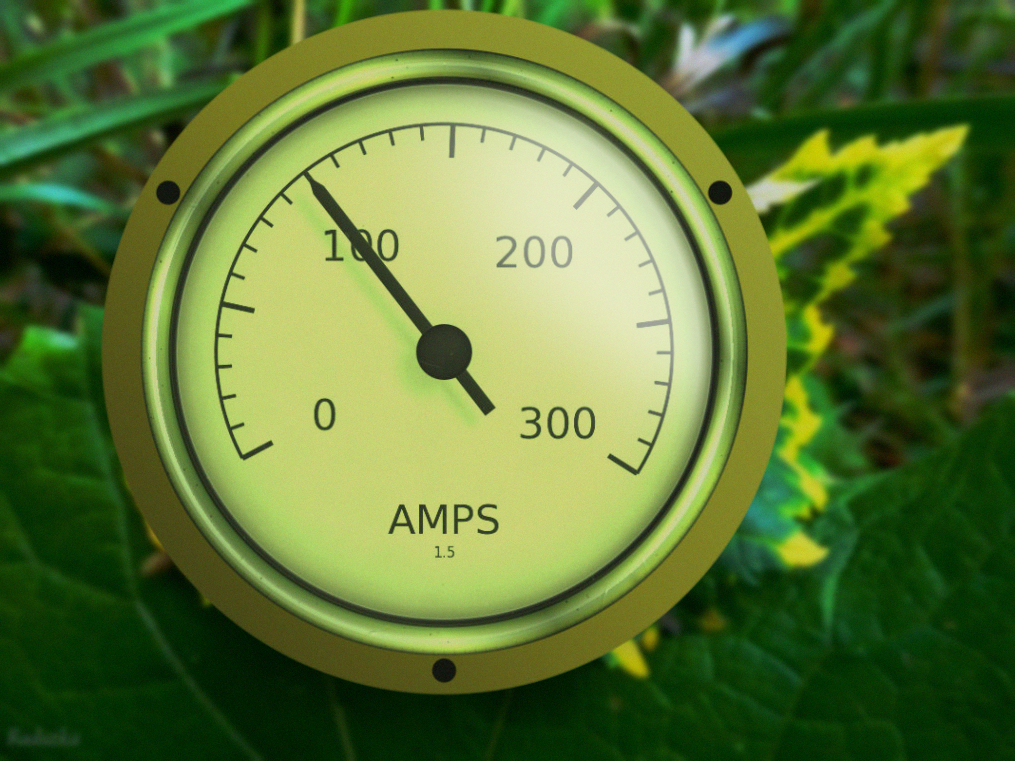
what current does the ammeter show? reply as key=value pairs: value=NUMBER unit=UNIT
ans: value=100 unit=A
